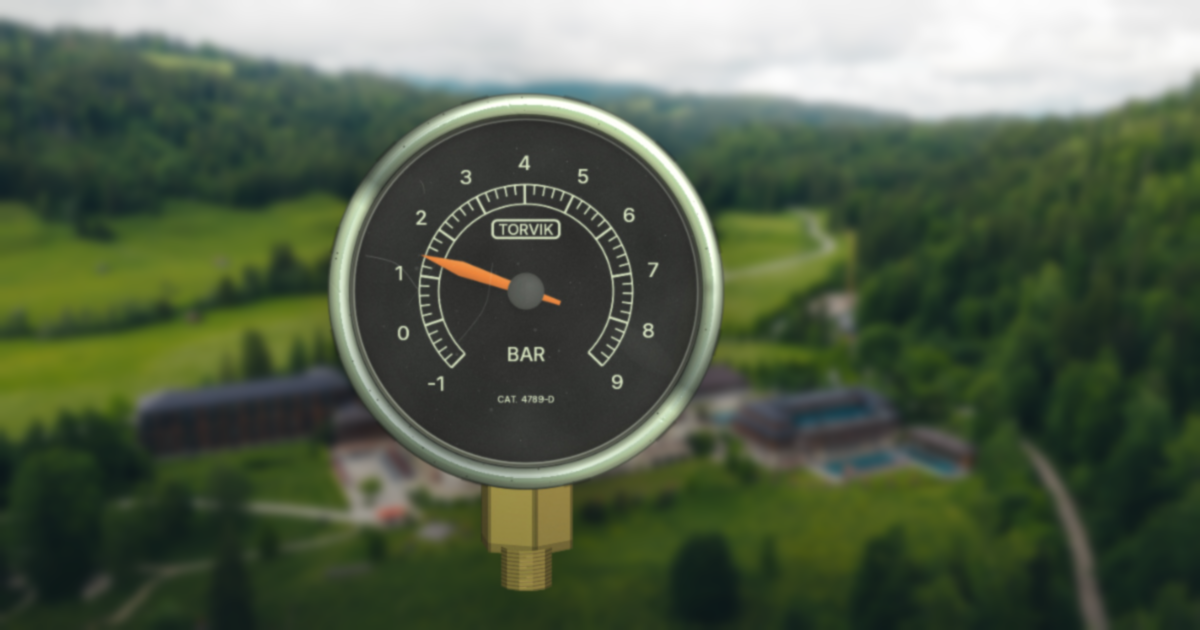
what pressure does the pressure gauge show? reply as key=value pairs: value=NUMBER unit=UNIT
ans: value=1.4 unit=bar
